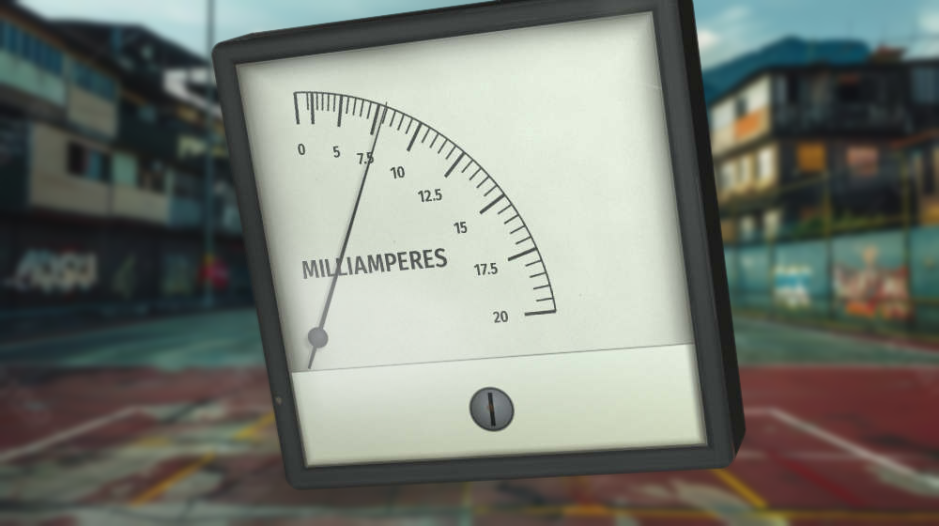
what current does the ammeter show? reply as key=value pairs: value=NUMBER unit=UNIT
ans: value=8 unit=mA
